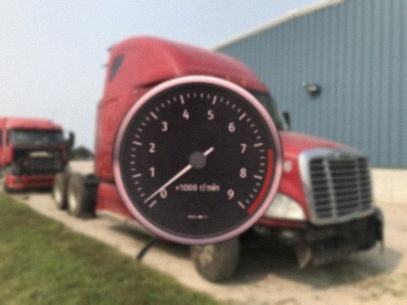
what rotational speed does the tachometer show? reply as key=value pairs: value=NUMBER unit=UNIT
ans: value=200 unit=rpm
